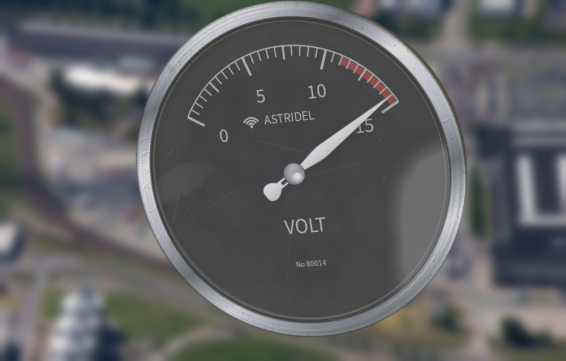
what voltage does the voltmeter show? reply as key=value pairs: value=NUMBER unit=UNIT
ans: value=14.5 unit=V
